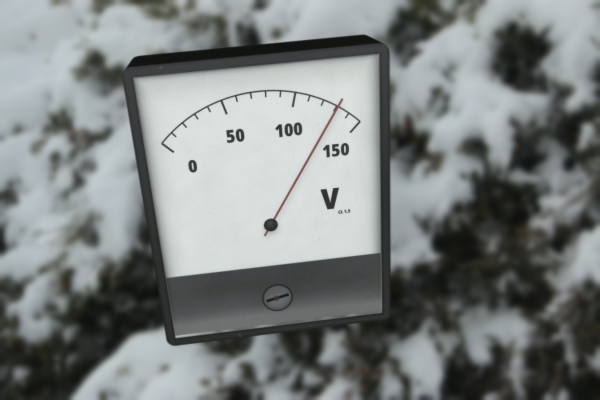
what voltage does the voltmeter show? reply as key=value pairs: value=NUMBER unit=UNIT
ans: value=130 unit=V
